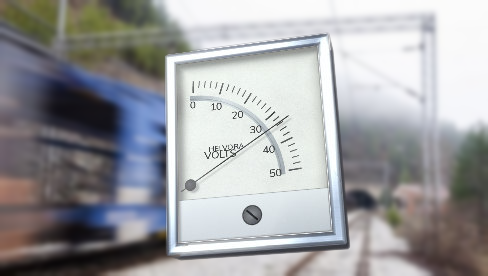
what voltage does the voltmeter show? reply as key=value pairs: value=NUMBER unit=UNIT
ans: value=34 unit=V
